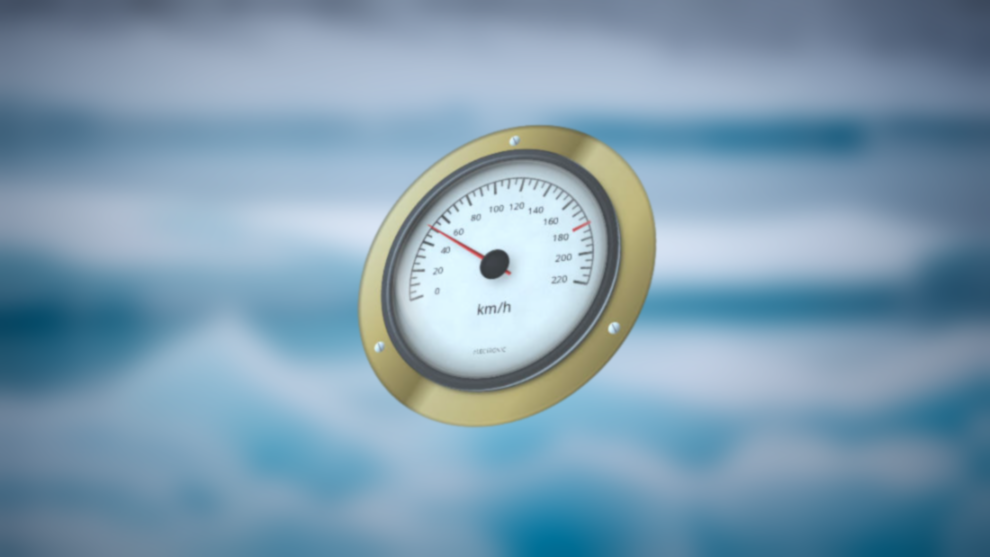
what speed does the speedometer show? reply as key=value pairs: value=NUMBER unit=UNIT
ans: value=50 unit=km/h
